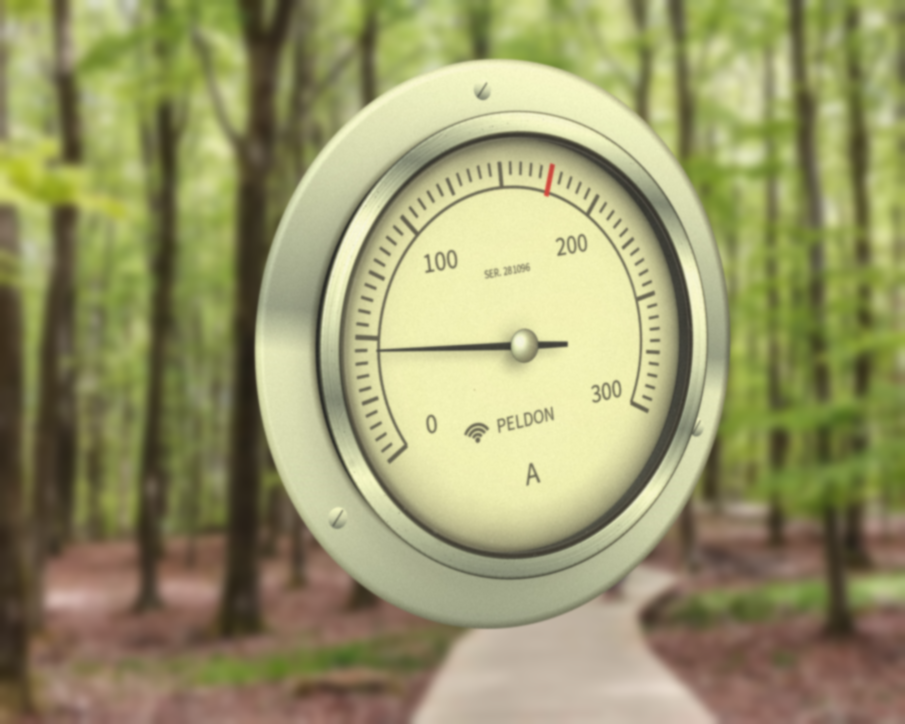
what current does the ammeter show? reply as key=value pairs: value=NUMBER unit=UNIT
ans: value=45 unit=A
